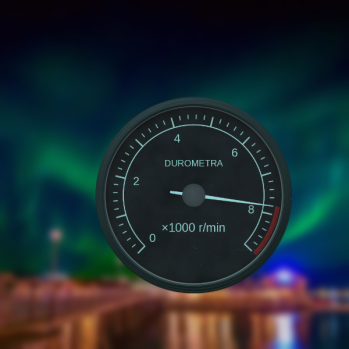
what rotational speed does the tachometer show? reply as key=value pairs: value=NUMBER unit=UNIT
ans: value=7800 unit=rpm
